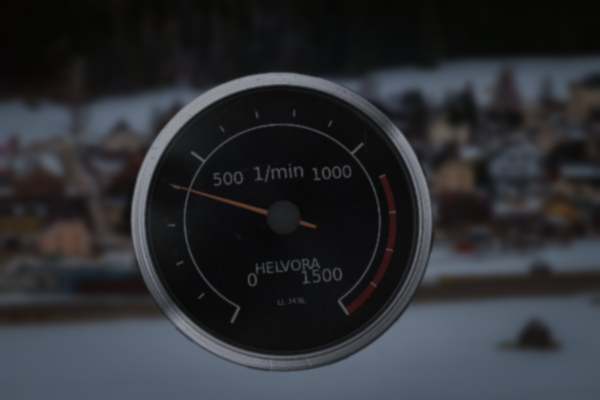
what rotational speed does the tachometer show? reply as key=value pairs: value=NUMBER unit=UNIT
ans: value=400 unit=rpm
